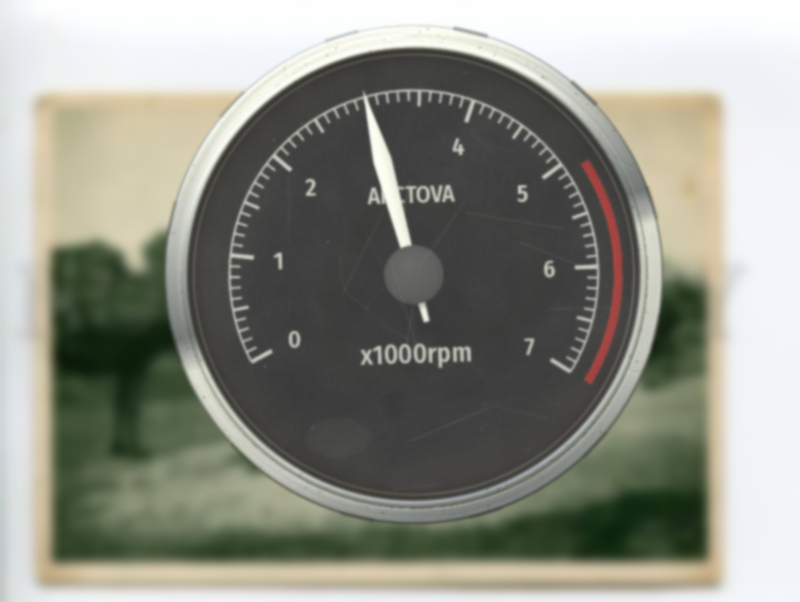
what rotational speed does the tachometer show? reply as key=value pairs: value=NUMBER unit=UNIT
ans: value=3000 unit=rpm
